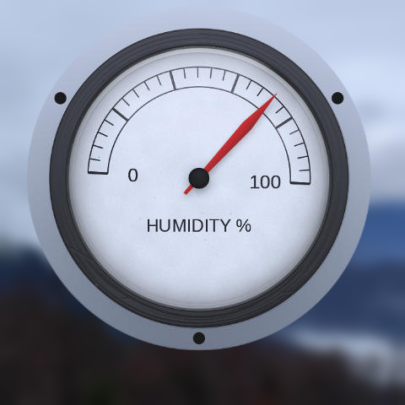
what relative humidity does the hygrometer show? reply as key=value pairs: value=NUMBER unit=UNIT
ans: value=72 unit=%
